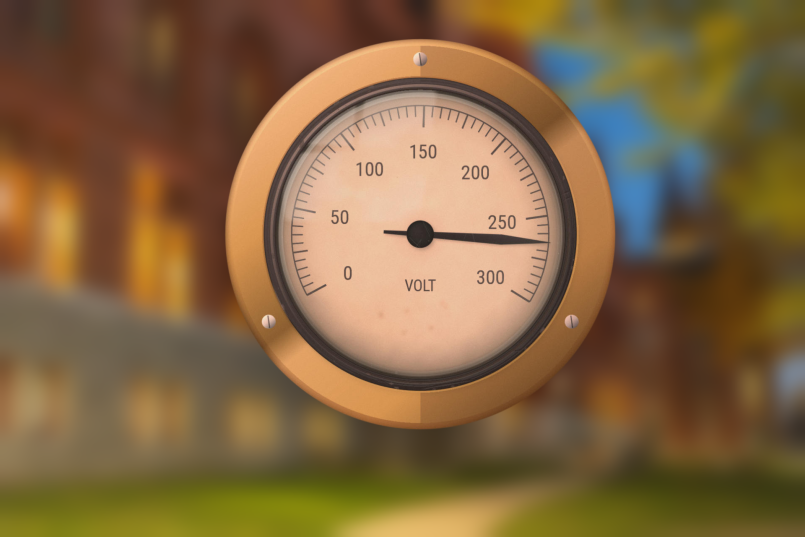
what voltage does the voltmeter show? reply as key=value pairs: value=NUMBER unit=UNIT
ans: value=265 unit=V
